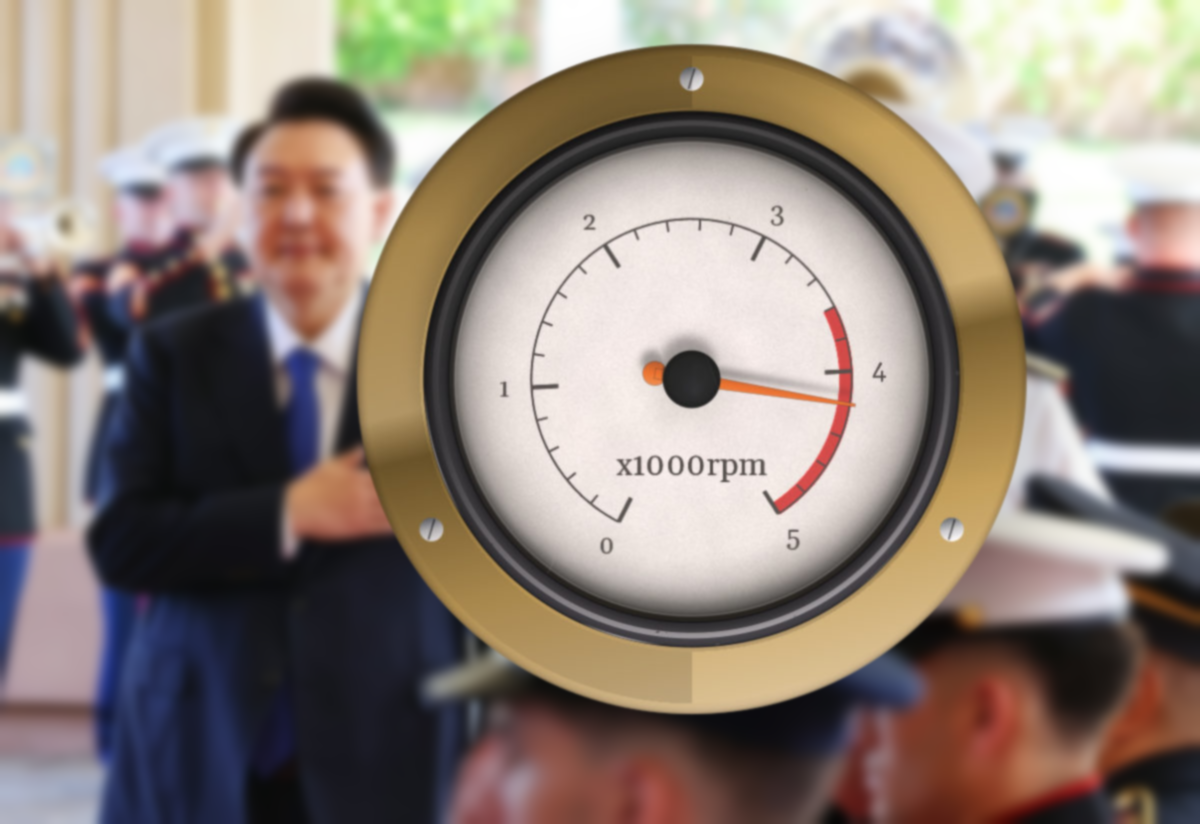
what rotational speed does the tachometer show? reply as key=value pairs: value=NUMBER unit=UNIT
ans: value=4200 unit=rpm
